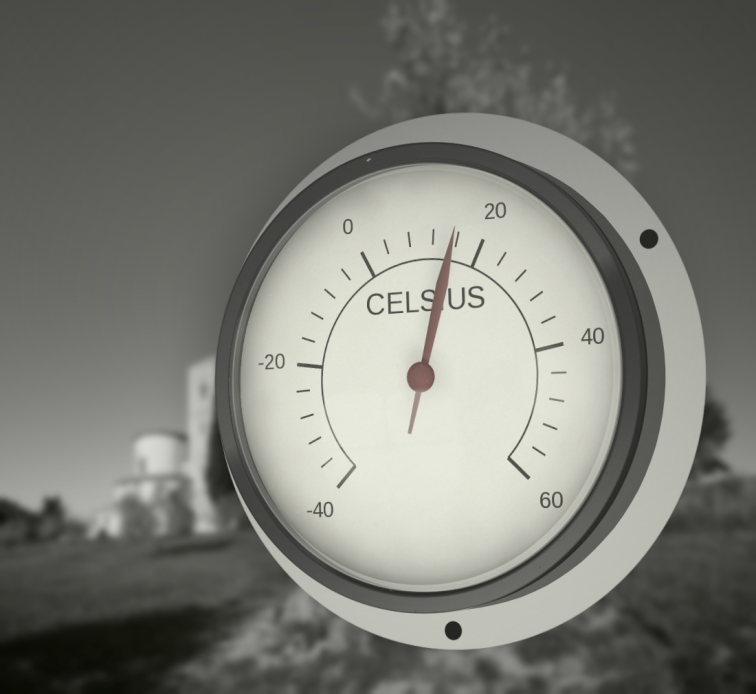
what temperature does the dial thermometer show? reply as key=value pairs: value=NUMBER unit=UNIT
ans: value=16 unit=°C
